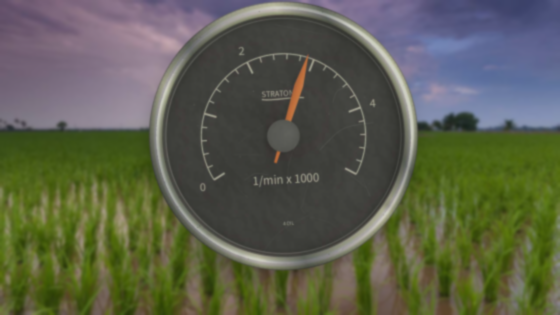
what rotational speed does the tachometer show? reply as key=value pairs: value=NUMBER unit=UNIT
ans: value=2900 unit=rpm
